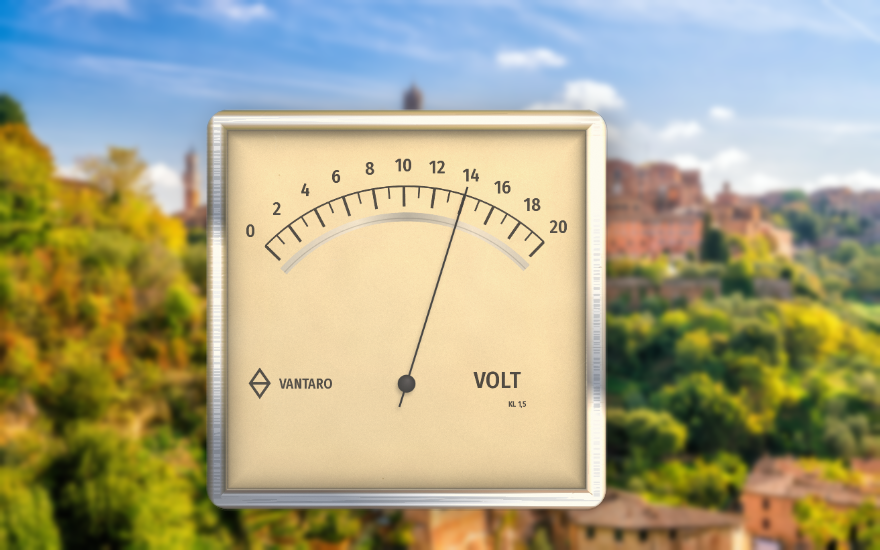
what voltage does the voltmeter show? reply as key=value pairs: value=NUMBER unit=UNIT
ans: value=14 unit=V
